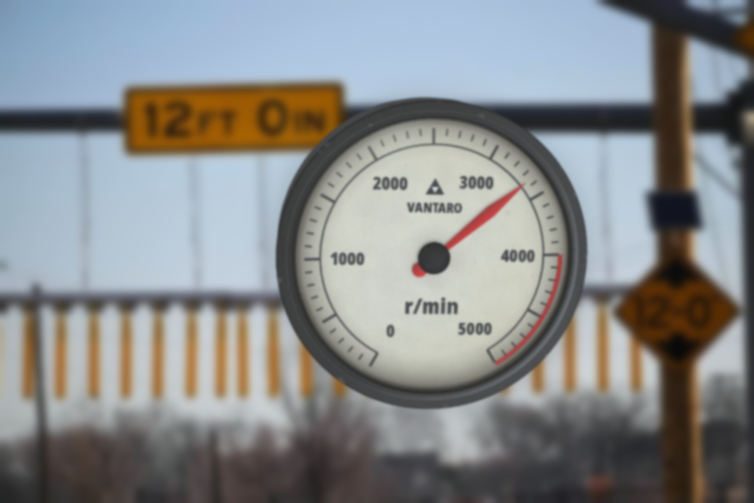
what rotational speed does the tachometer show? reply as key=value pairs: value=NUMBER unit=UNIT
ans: value=3350 unit=rpm
